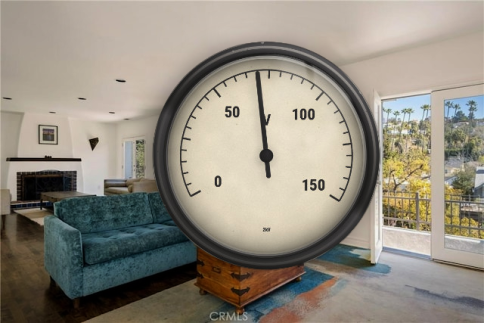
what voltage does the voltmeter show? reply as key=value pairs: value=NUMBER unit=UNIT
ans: value=70 unit=V
